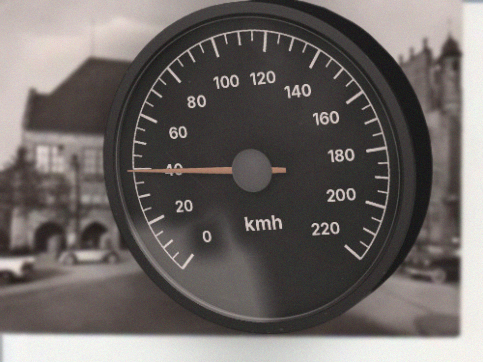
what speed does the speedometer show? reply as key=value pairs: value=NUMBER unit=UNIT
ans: value=40 unit=km/h
